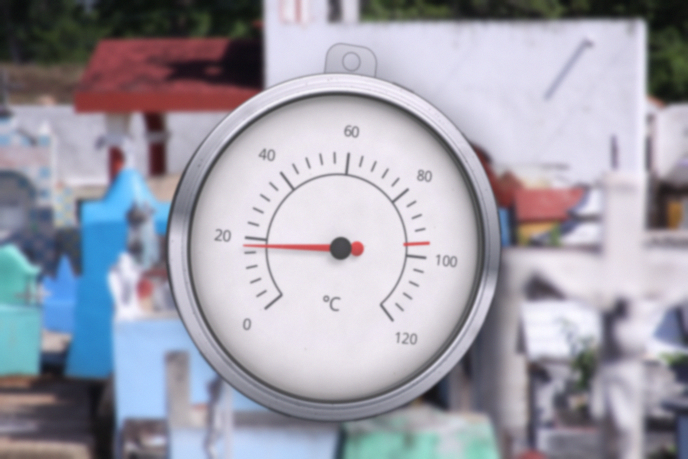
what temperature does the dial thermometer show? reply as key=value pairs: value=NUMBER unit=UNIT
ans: value=18 unit=°C
